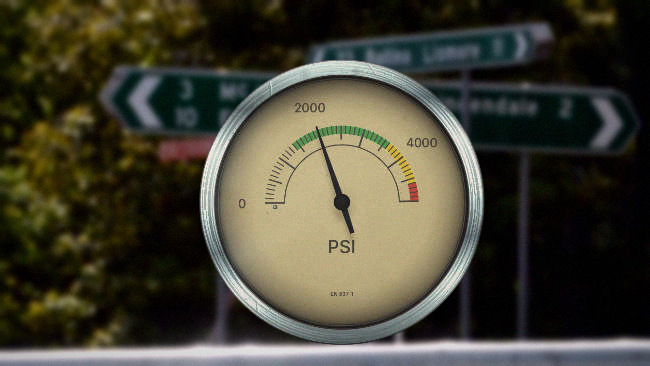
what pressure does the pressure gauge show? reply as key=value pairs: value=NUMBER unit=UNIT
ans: value=2000 unit=psi
